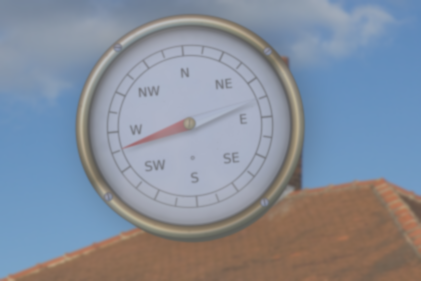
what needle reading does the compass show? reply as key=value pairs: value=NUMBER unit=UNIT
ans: value=255 unit=°
